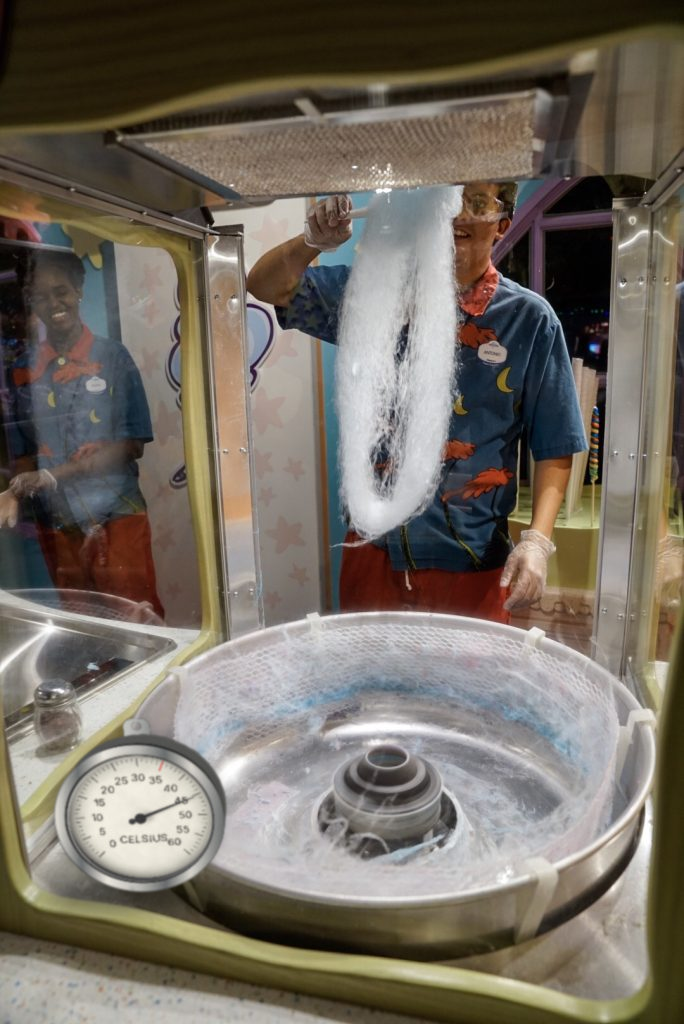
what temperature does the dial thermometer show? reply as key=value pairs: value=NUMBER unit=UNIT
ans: value=45 unit=°C
